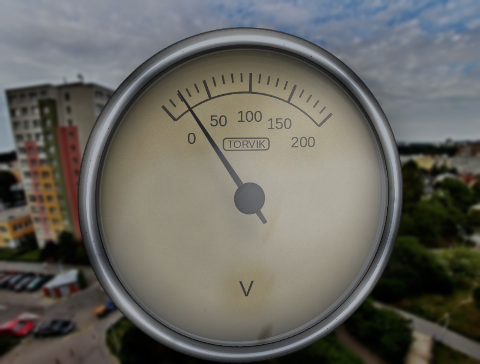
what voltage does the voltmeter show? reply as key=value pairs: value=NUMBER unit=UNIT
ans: value=20 unit=V
